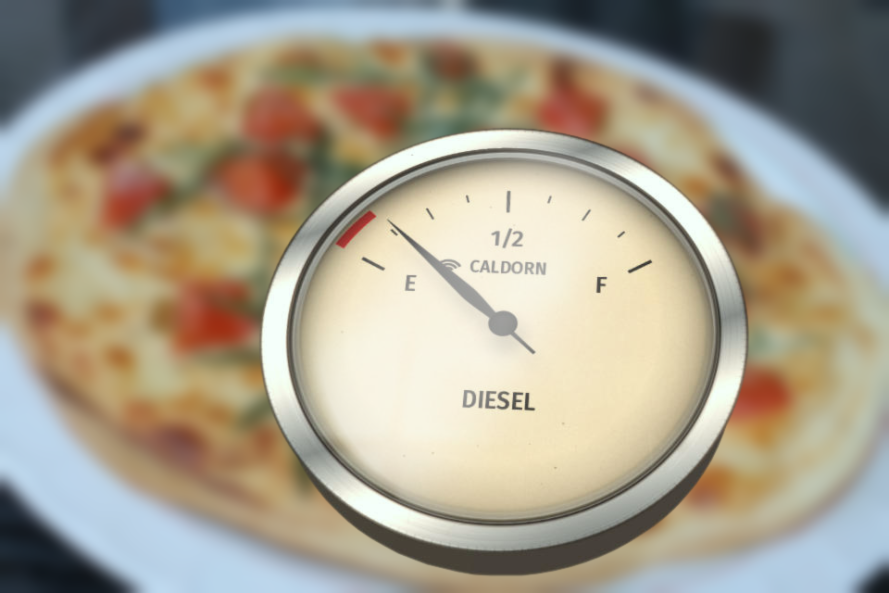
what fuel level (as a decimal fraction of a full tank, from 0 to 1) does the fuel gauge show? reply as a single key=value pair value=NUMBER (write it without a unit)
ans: value=0.125
